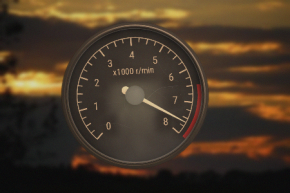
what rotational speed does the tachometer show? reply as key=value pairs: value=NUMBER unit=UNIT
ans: value=7625 unit=rpm
